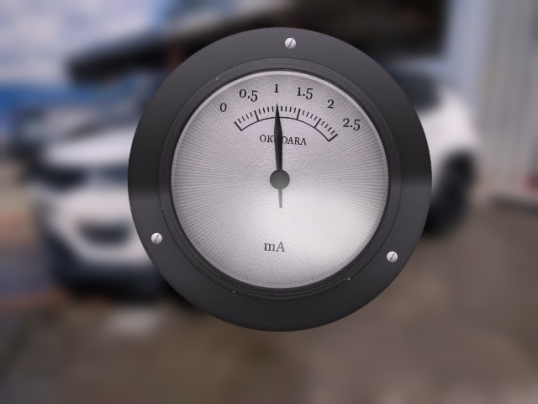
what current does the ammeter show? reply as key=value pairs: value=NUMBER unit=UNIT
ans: value=1 unit=mA
